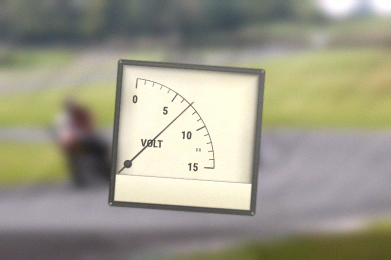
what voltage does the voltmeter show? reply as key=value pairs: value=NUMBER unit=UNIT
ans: value=7 unit=V
